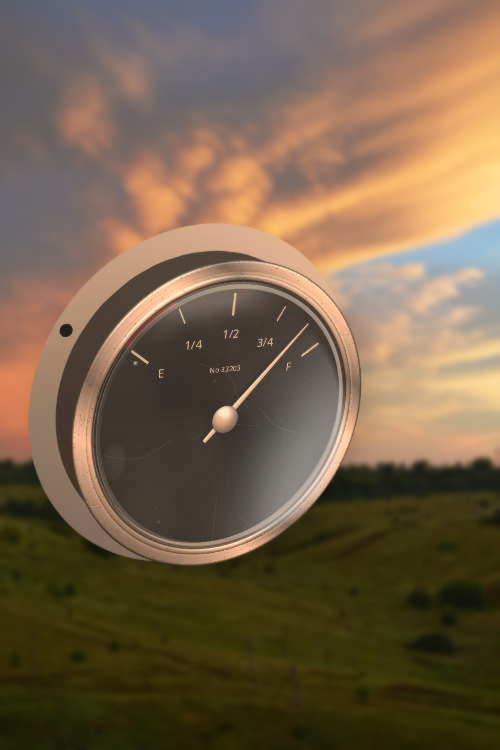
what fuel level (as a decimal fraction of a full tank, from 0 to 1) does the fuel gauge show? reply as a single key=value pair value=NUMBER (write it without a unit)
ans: value=0.875
